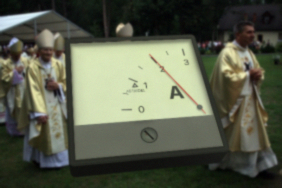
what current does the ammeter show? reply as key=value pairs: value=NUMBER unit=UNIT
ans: value=2 unit=A
